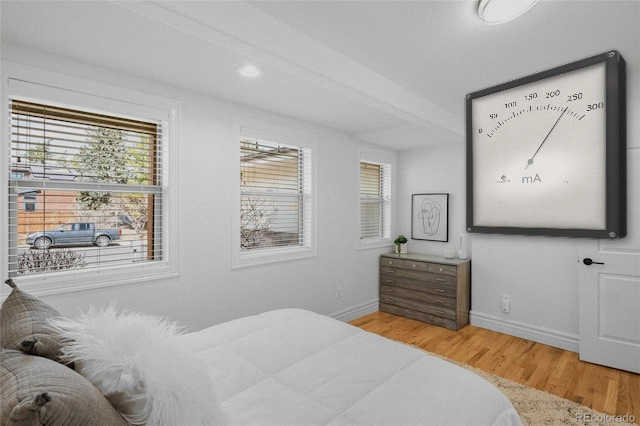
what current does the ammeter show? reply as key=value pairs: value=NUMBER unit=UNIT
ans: value=250 unit=mA
